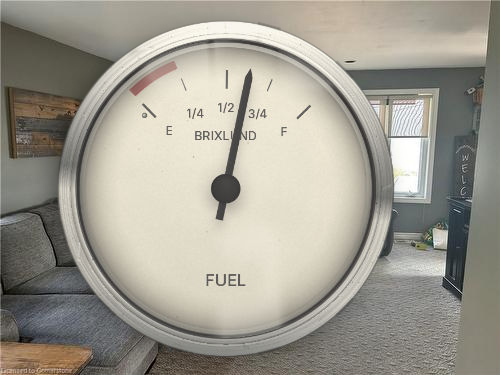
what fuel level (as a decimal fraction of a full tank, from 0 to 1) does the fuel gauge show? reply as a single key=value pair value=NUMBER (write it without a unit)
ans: value=0.625
